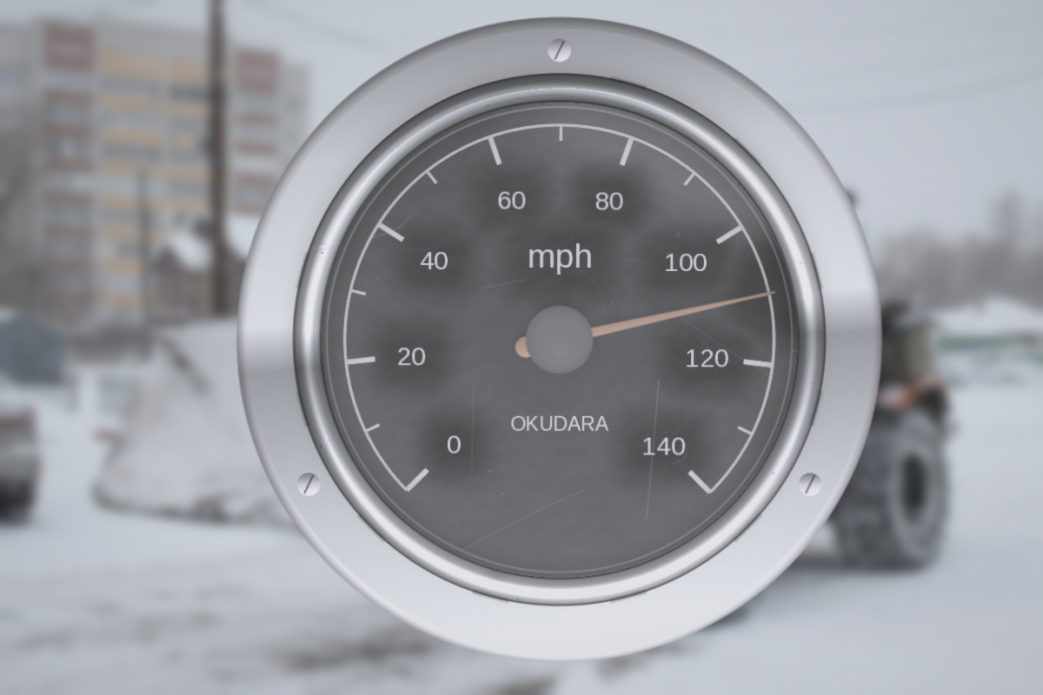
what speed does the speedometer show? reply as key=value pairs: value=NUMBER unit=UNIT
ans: value=110 unit=mph
